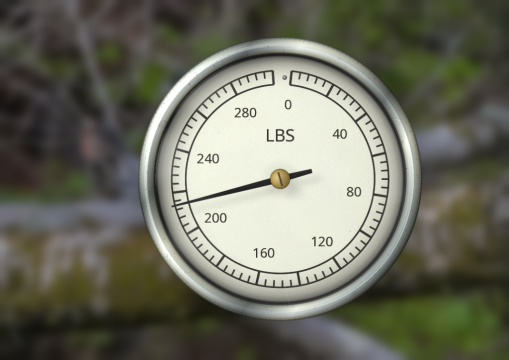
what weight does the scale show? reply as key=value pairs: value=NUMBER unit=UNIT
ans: value=214 unit=lb
